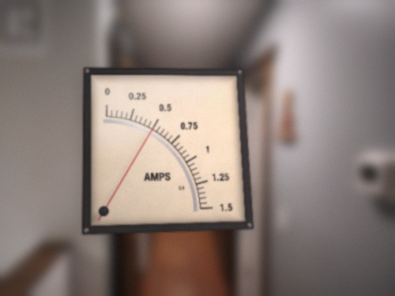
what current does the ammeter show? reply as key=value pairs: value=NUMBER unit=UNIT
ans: value=0.5 unit=A
